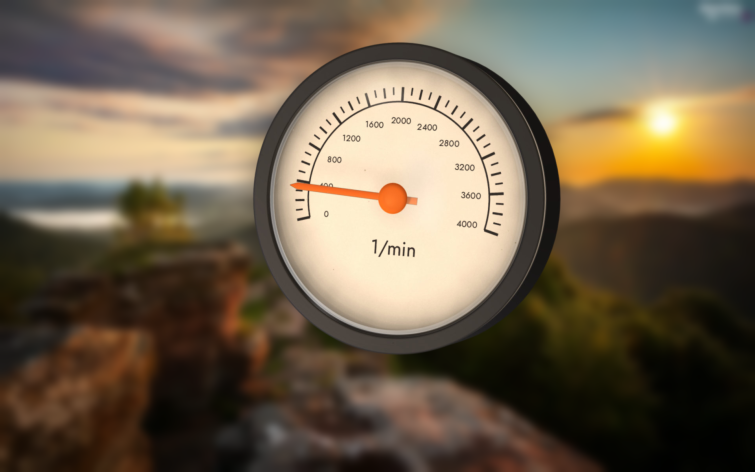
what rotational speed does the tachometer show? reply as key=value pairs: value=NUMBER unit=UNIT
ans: value=350 unit=rpm
